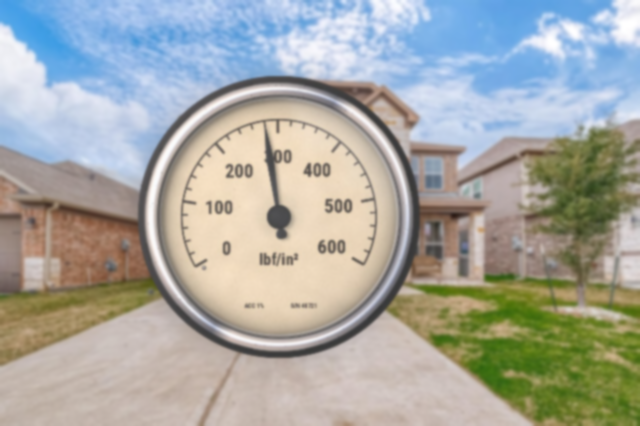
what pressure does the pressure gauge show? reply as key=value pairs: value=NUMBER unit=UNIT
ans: value=280 unit=psi
